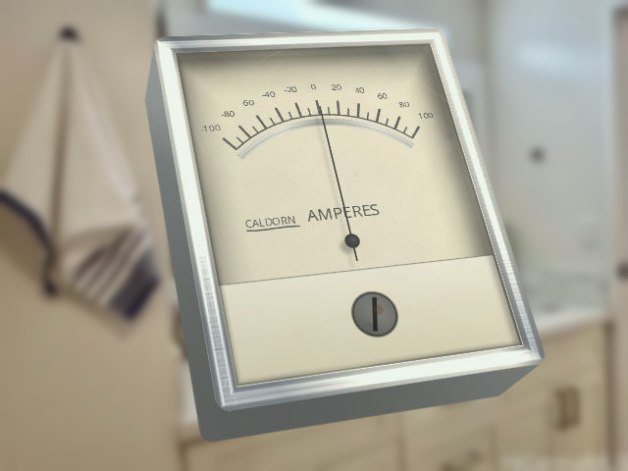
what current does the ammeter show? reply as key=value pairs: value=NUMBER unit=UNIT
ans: value=0 unit=A
